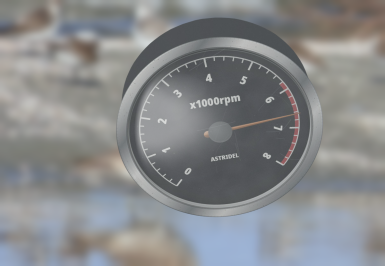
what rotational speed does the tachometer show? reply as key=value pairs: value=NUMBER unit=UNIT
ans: value=6600 unit=rpm
